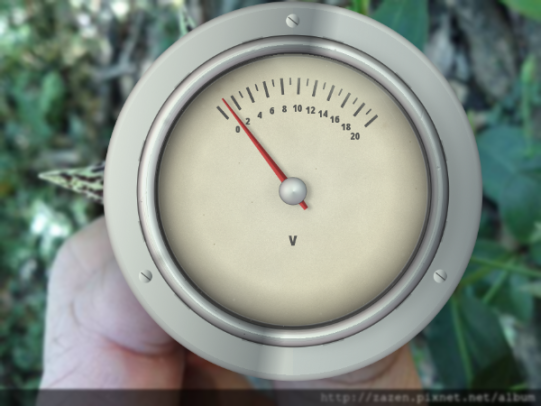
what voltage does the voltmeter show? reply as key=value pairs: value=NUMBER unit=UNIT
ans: value=1 unit=V
